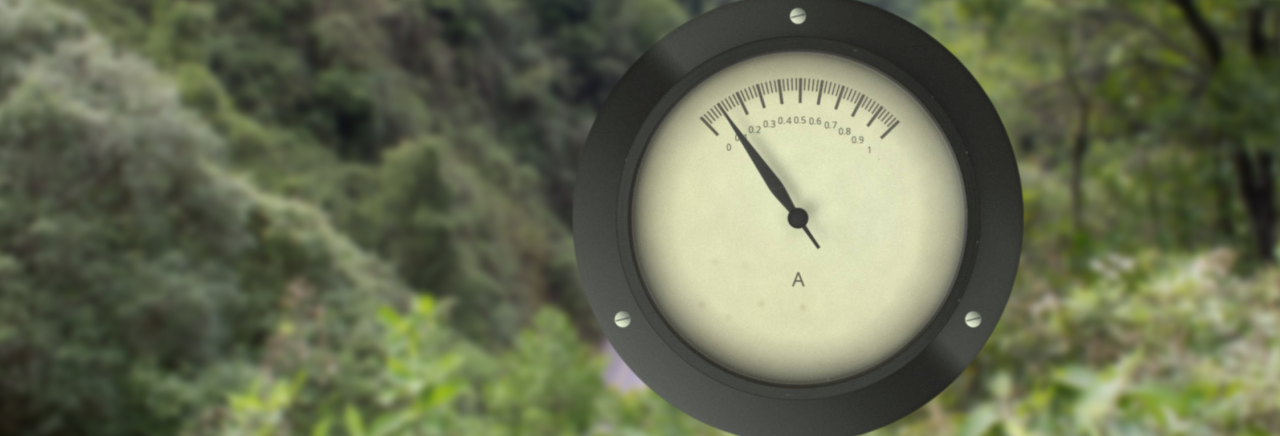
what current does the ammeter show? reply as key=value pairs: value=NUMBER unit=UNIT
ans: value=0.1 unit=A
